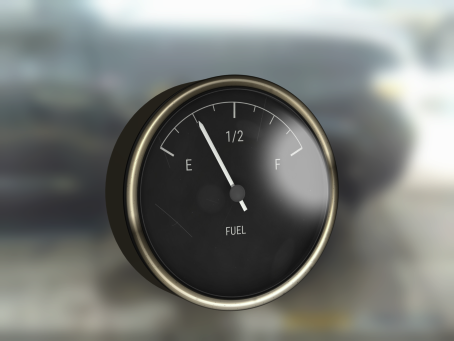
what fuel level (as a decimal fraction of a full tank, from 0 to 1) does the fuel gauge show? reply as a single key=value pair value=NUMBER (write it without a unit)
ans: value=0.25
